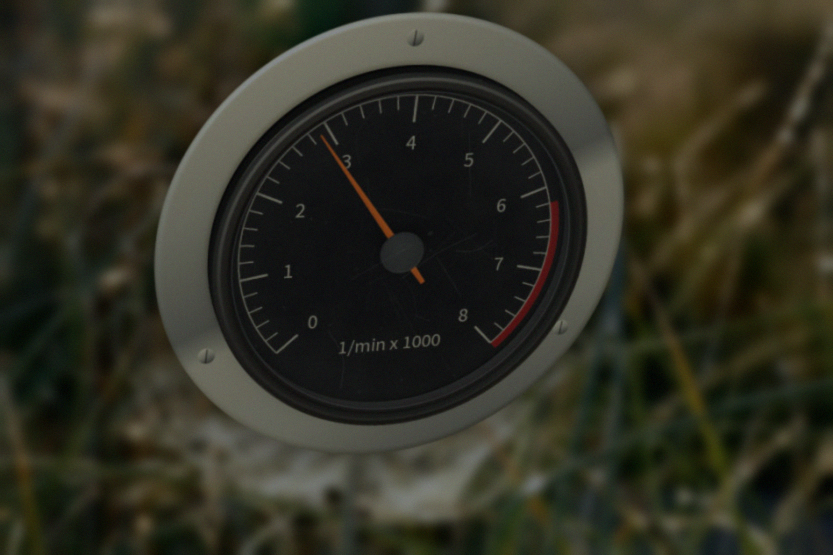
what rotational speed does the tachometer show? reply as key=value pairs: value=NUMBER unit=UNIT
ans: value=2900 unit=rpm
